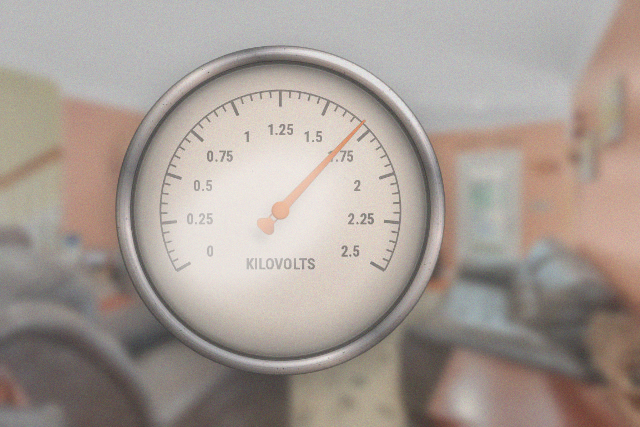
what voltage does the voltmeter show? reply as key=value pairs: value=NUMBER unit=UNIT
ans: value=1.7 unit=kV
